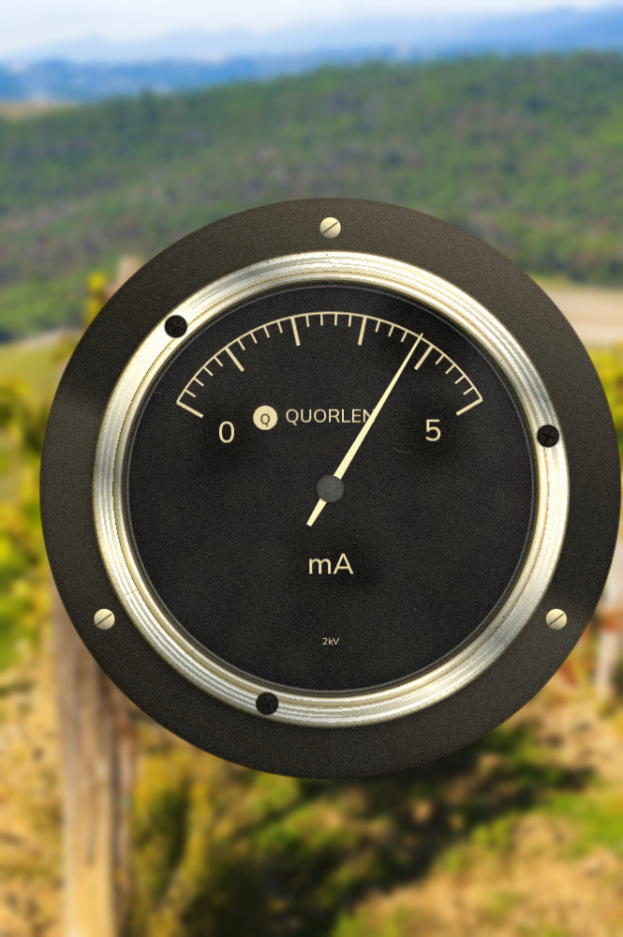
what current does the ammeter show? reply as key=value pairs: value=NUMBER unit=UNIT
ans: value=3.8 unit=mA
